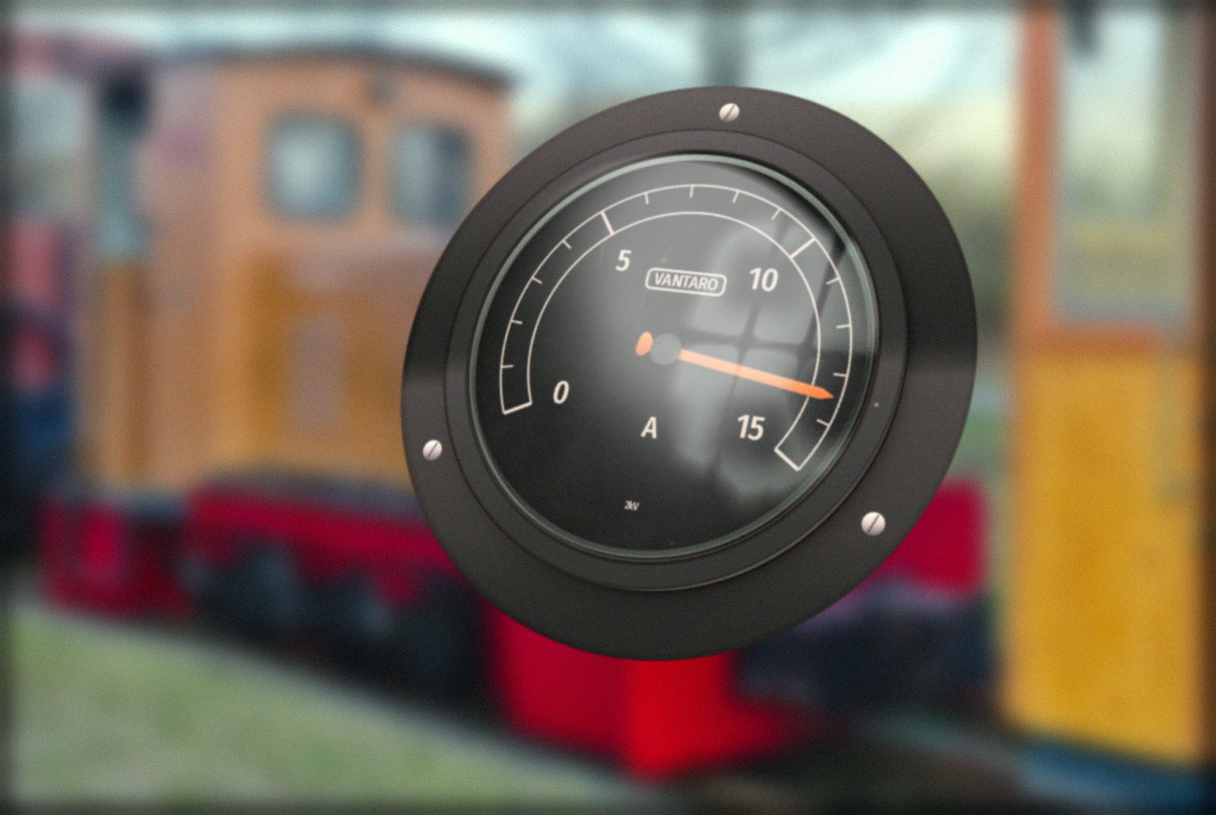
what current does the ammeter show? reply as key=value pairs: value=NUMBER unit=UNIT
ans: value=13.5 unit=A
